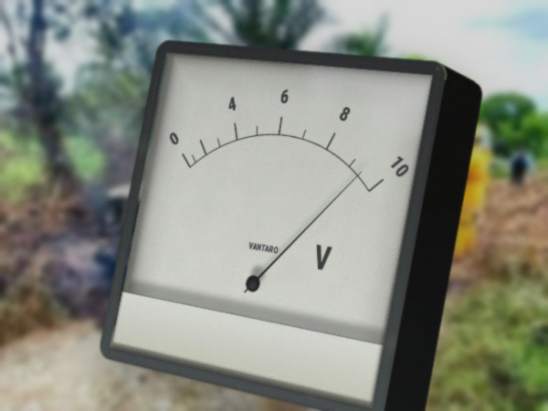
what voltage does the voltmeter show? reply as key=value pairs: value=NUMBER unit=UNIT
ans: value=9.5 unit=V
